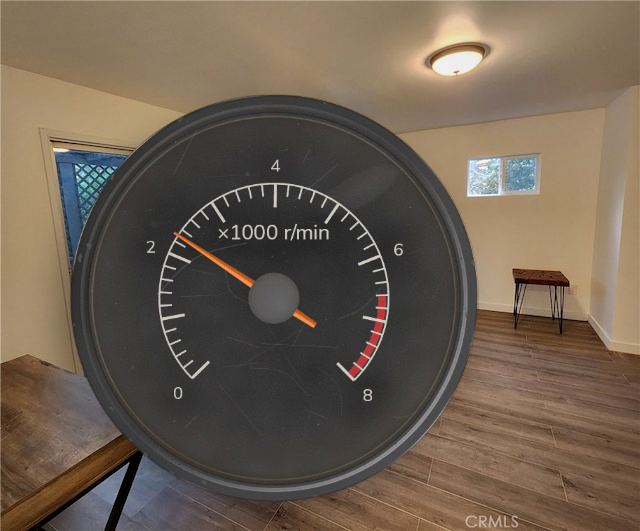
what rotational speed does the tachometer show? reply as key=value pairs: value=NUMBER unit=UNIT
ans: value=2300 unit=rpm
